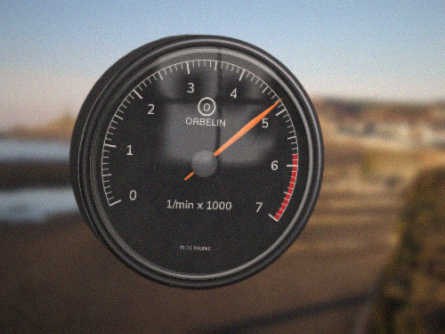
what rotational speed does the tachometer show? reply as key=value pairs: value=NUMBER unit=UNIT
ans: value=4800 unit=rpm
